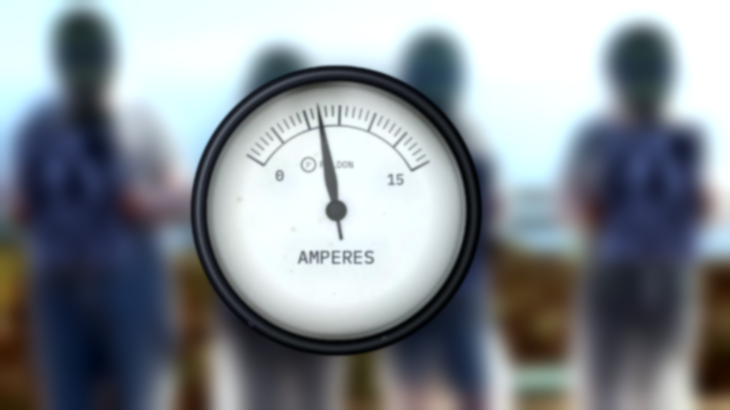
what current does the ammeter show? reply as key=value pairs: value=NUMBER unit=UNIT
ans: value=6 unit=A
